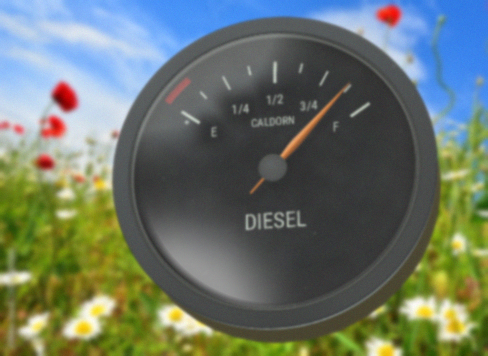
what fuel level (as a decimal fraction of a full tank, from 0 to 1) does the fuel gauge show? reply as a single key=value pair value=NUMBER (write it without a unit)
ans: value=0.875
